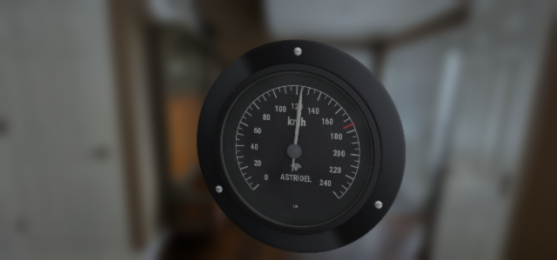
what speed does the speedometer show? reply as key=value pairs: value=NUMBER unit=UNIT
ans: value=125 unit=km/h
